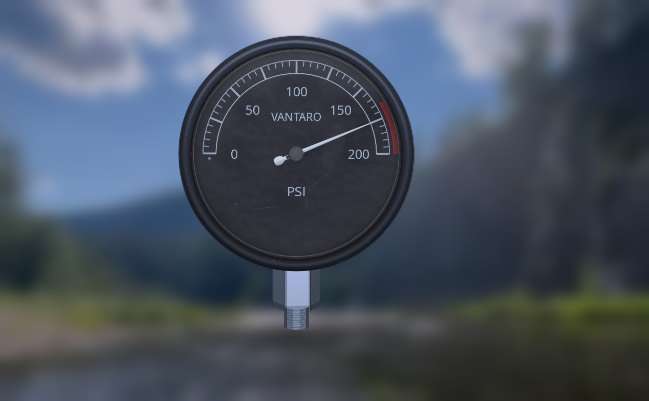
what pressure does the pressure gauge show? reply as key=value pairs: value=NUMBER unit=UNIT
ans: value=175 unit=psi
